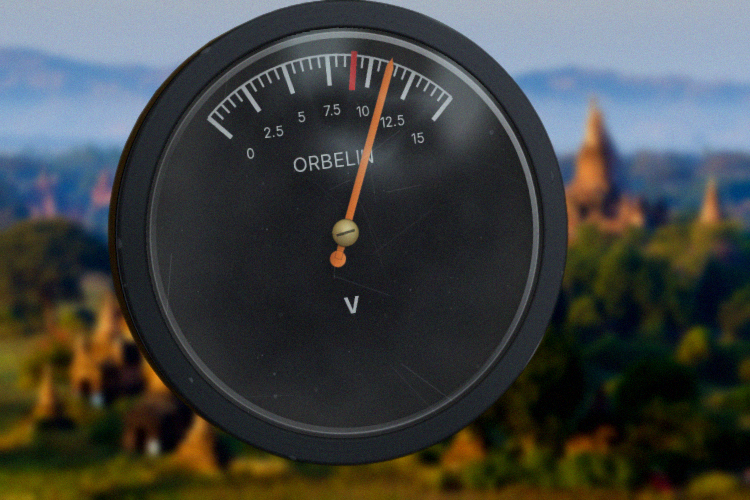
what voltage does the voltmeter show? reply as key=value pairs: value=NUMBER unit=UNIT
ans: value=11 unit=V
